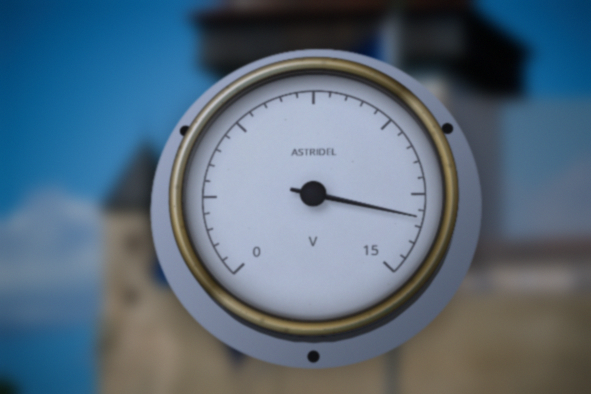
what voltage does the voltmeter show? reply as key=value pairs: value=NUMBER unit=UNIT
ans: value=13.25 unit=V
